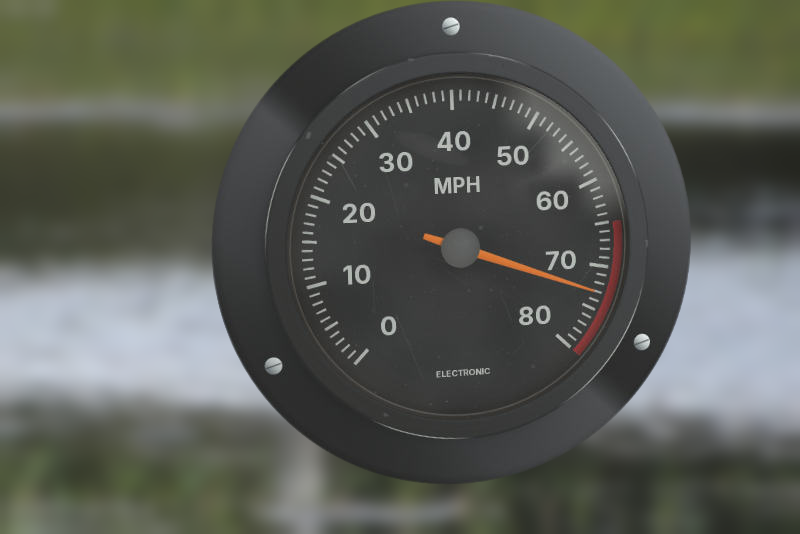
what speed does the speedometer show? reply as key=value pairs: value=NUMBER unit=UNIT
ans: value=73 unit=mph
